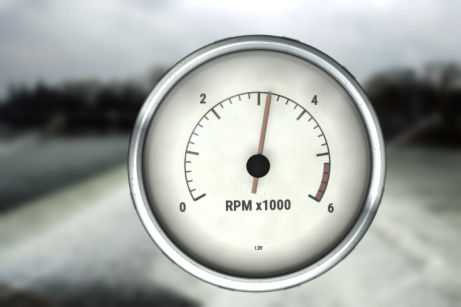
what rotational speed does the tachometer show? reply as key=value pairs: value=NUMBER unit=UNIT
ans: value=3200 unit=rpm
